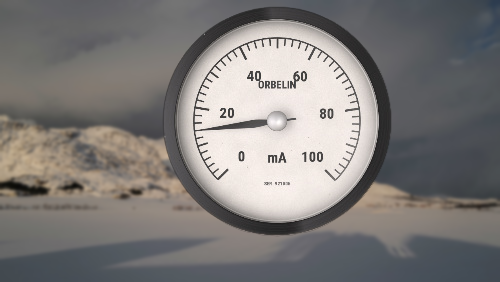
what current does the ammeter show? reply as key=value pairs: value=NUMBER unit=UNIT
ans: value=14 unit=mA
